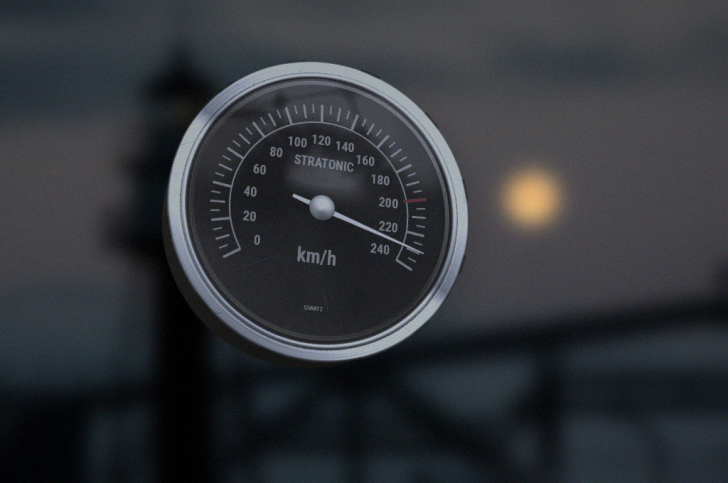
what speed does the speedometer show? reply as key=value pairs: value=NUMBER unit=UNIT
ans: value=230 unit=km/h
